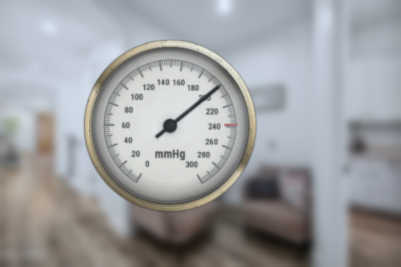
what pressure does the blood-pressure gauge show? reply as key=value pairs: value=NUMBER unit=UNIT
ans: value=200 unit=mmHg
